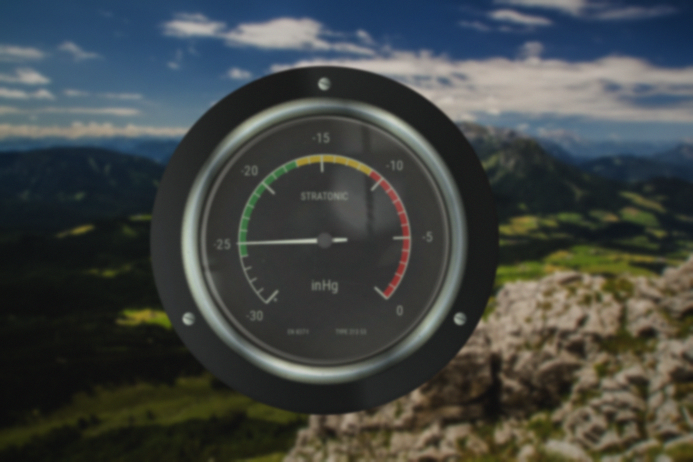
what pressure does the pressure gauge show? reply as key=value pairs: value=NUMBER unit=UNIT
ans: value=-25 unit=inHg
